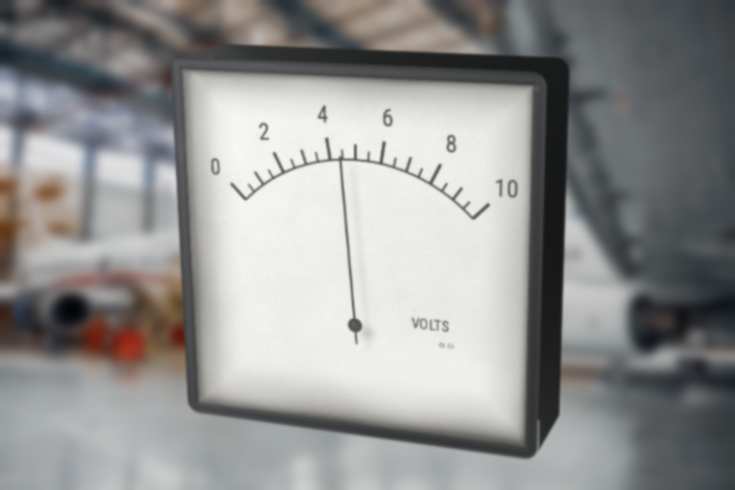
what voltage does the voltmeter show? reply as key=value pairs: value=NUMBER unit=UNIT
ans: value=4.5 unit=V
